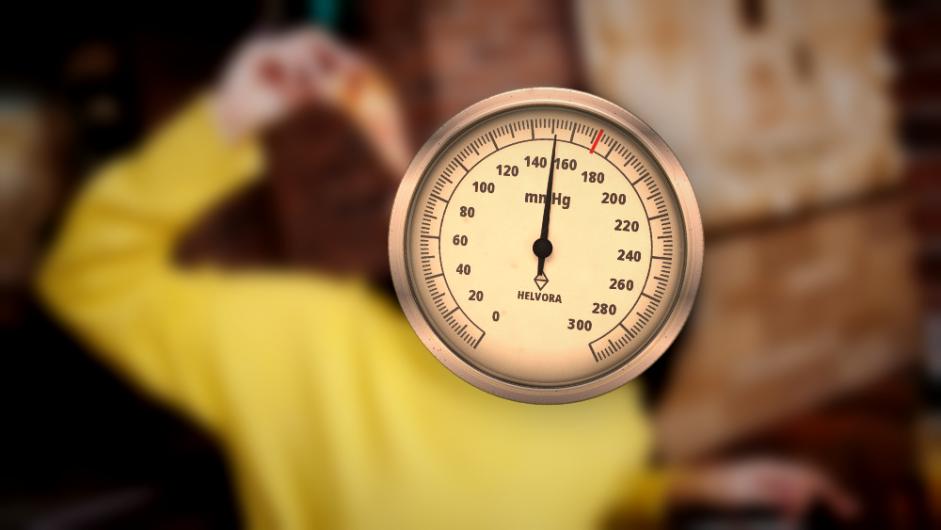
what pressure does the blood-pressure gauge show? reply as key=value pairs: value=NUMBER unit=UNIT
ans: value=152 unit=mmHg
